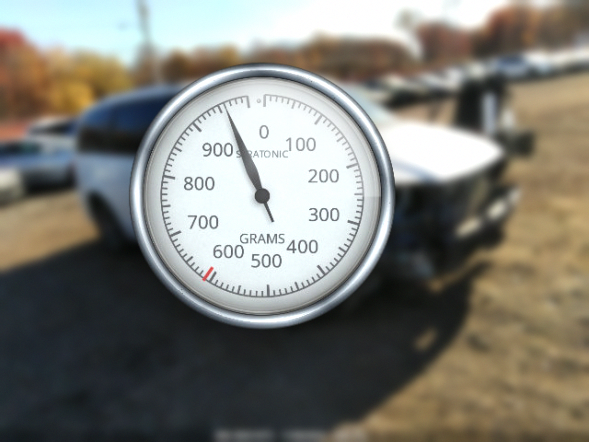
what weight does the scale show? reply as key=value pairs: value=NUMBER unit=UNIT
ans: value=960 unit=g
